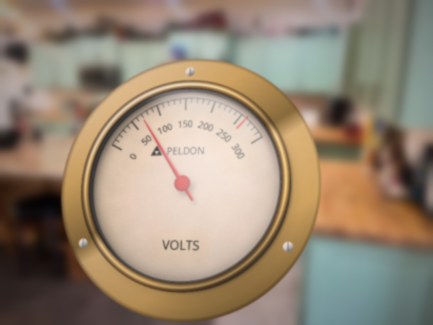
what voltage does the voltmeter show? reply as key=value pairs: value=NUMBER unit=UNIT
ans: value=70 unit=V
